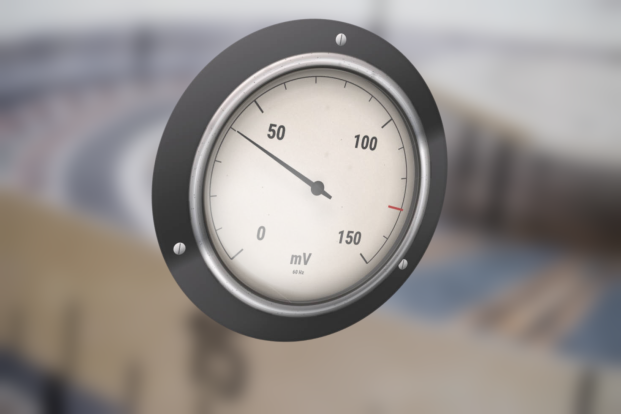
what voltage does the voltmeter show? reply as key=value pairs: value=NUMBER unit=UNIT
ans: value=40 unit=mV
